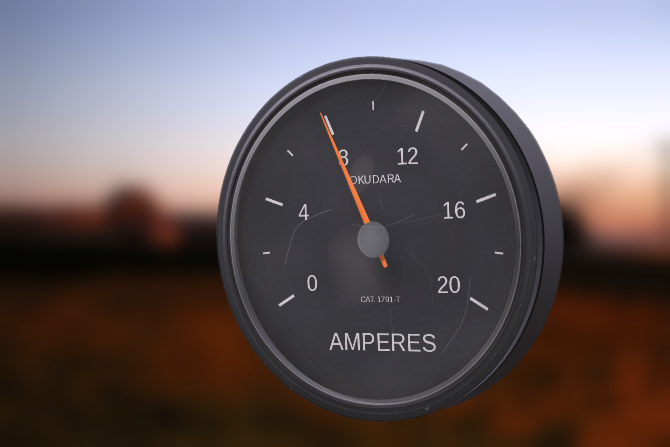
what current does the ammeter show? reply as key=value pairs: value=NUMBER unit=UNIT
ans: value=8 unit=A
